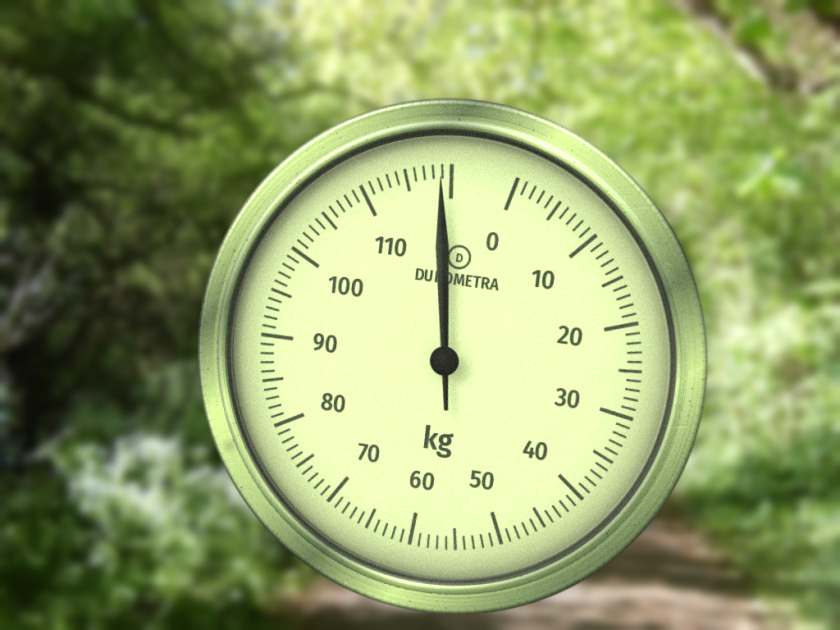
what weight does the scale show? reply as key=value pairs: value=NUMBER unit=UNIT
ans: value=119 unit=kg
